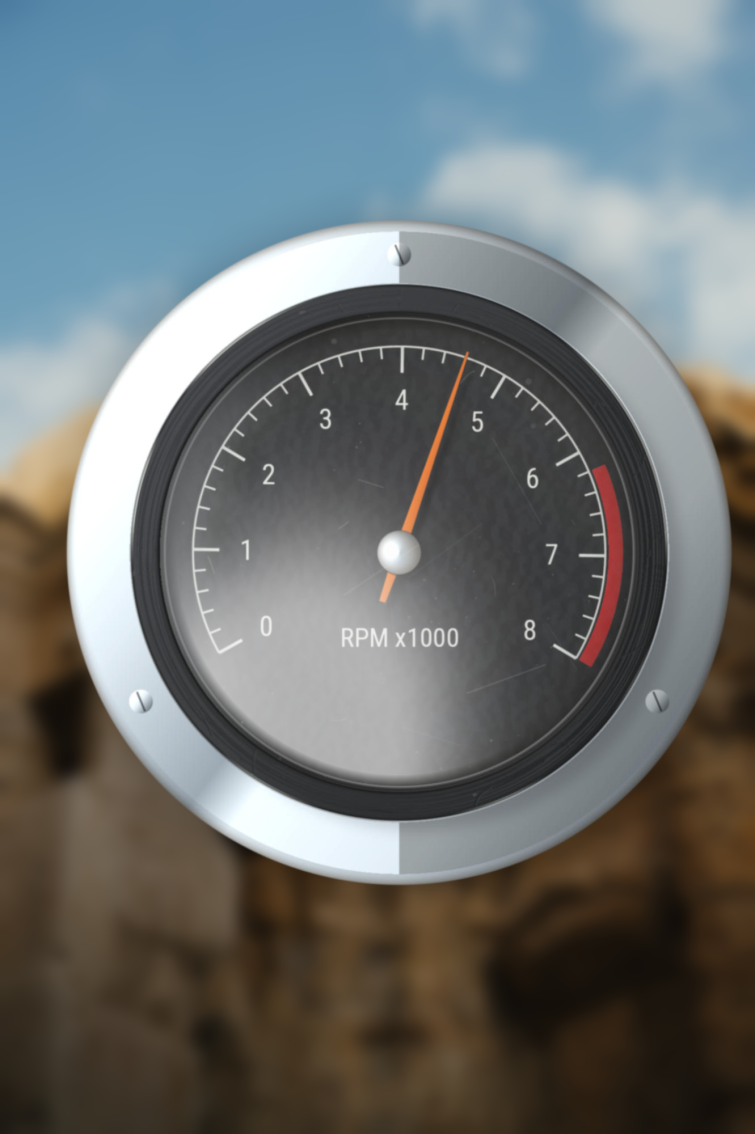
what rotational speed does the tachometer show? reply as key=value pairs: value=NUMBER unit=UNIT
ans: value=4600 unit=rpm
